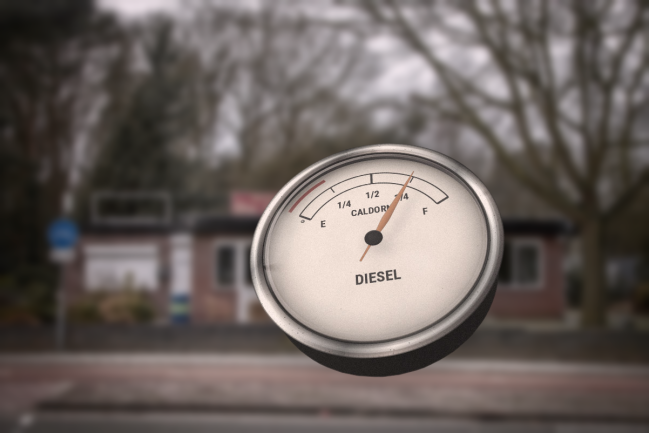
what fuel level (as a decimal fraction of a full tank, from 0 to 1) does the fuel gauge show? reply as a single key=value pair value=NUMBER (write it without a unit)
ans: value=0.75
